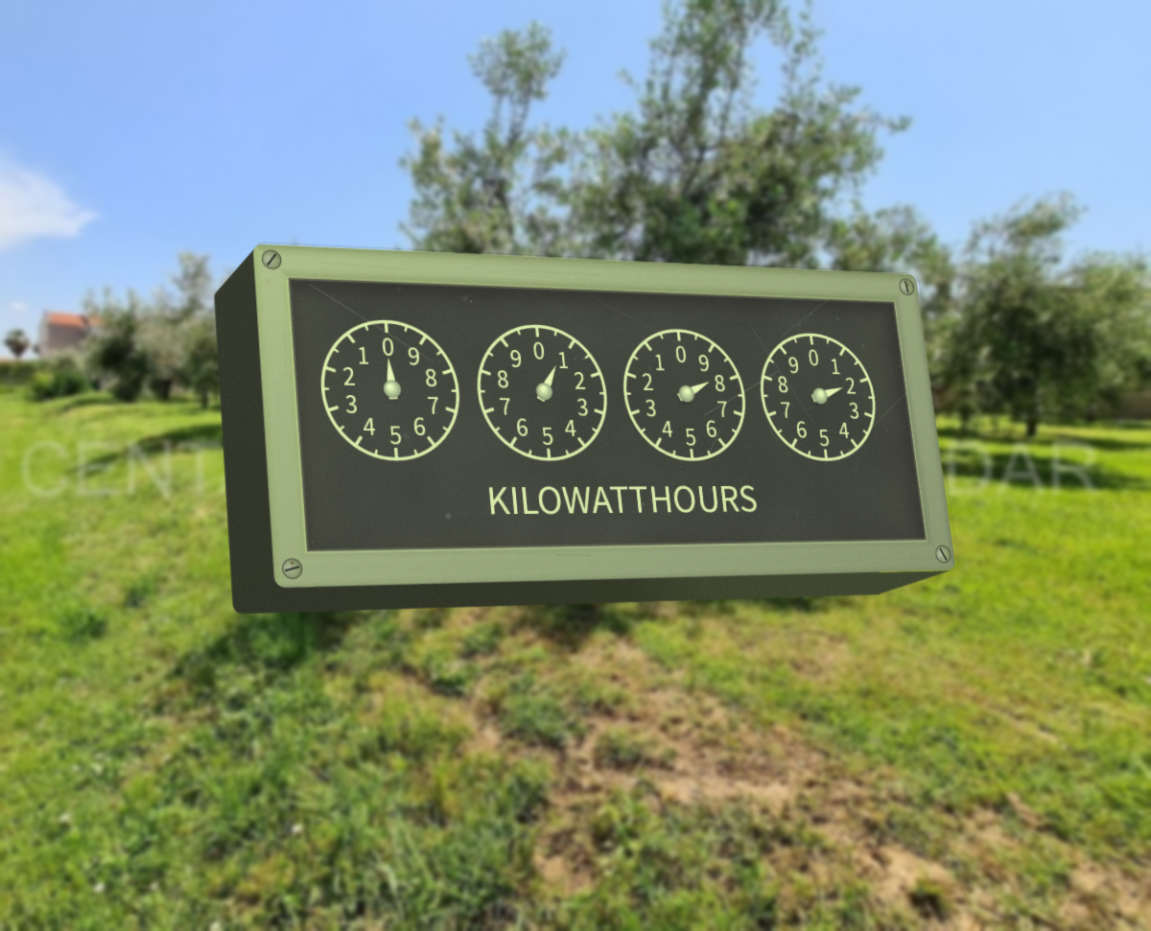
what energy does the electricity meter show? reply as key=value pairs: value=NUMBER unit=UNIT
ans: value=82 unit=kWh
